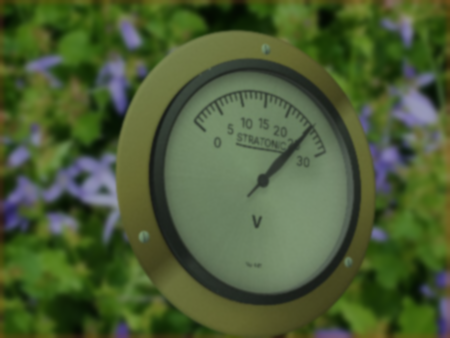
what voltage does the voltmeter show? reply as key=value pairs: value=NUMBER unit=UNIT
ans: value=25 unit=V
